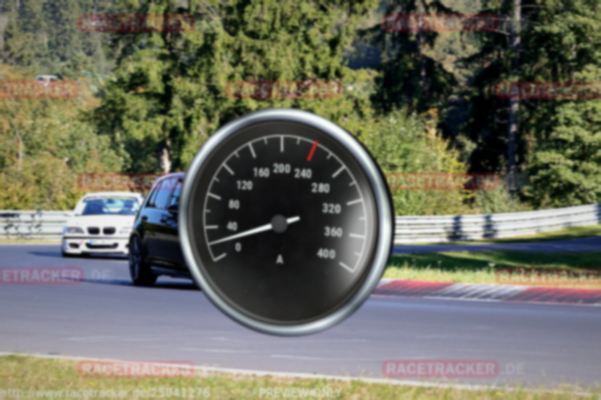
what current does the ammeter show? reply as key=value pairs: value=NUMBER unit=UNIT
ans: value=20 unit=A
